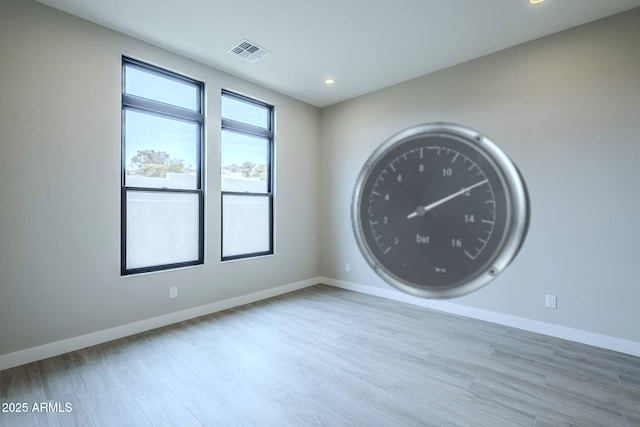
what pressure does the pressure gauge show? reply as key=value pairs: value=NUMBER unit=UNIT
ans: value=12 unit=bar
